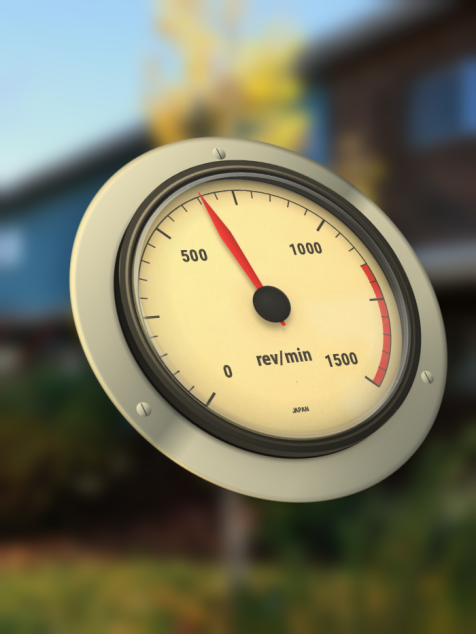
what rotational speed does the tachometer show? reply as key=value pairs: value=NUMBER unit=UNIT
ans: value=650 unit=rpm
